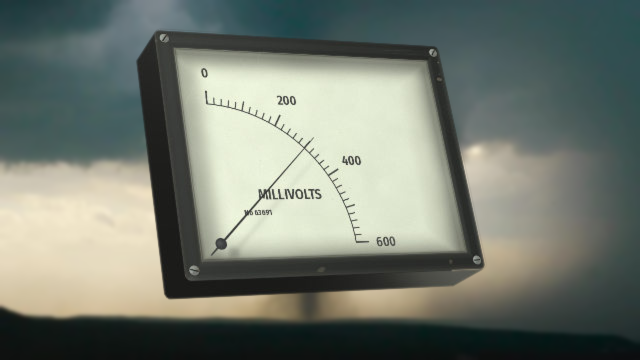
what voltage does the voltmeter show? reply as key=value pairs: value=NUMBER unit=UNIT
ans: value=300 unit=mV
